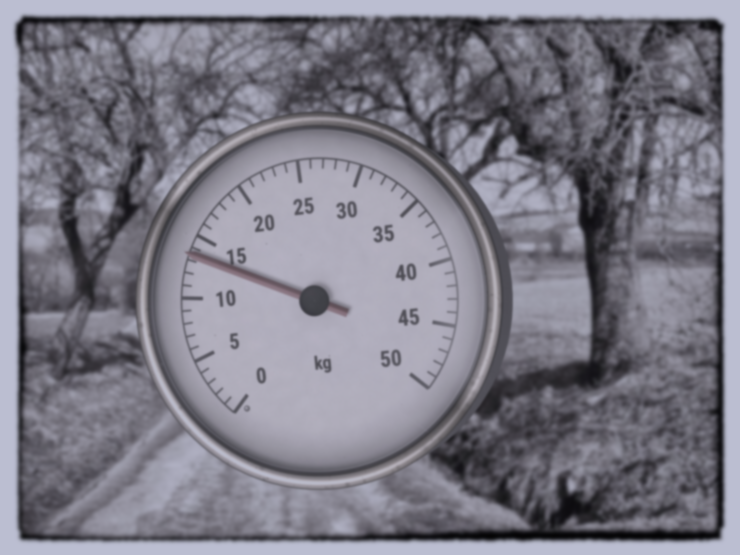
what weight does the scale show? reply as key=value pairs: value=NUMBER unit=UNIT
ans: value=13.5 unit=kg
